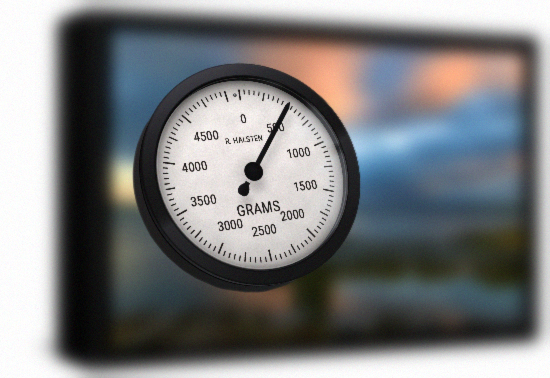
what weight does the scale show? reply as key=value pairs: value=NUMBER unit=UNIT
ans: value=500 unit=g
